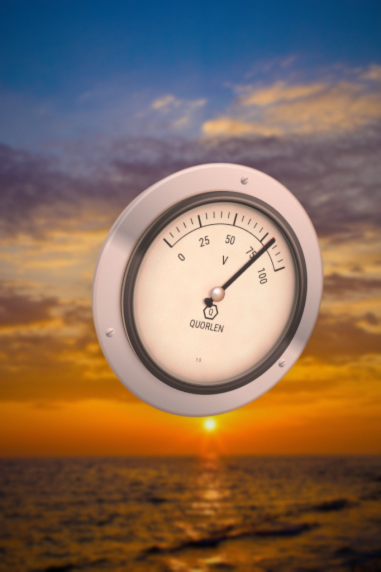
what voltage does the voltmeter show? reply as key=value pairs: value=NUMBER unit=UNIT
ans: value=80 unit=V
